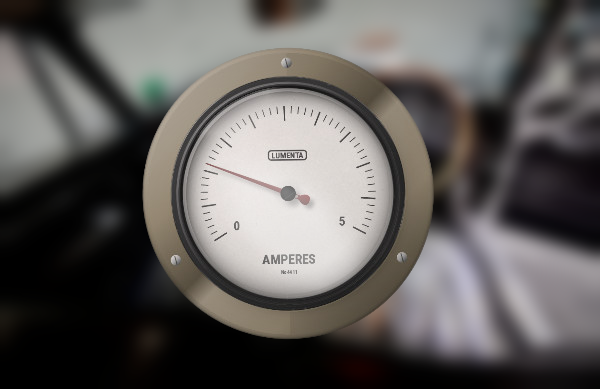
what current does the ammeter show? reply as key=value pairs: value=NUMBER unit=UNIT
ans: value=1.1 unit=A
